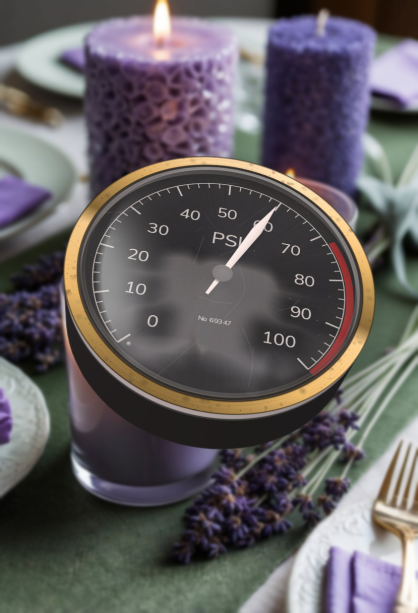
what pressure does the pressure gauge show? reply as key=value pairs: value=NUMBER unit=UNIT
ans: value=60 unit=psi
